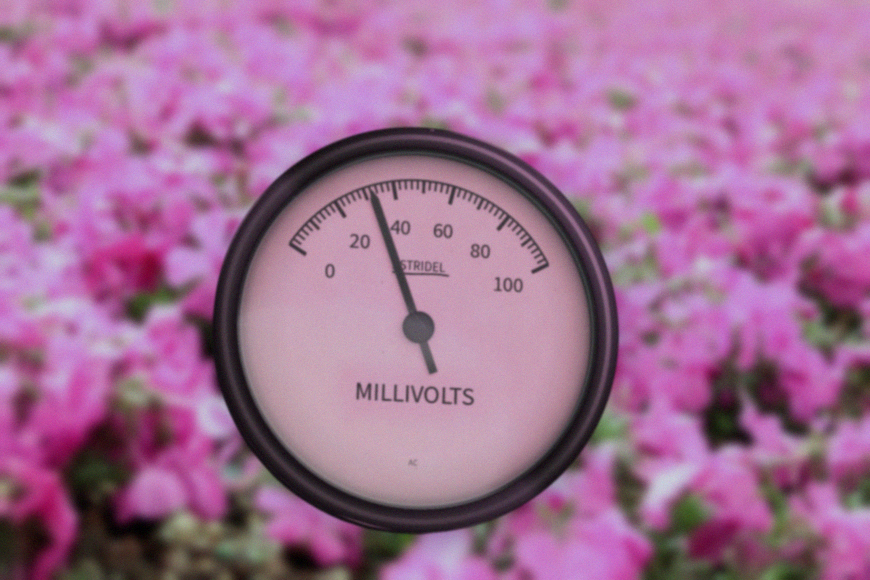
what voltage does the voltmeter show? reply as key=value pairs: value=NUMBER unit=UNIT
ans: value=32 unit=mV
